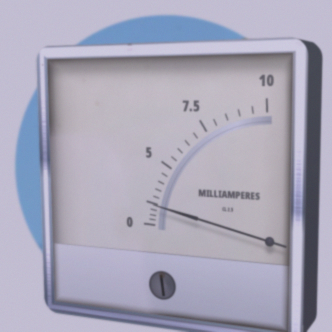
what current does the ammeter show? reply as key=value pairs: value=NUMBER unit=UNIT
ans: value=2.5 unit=mA
